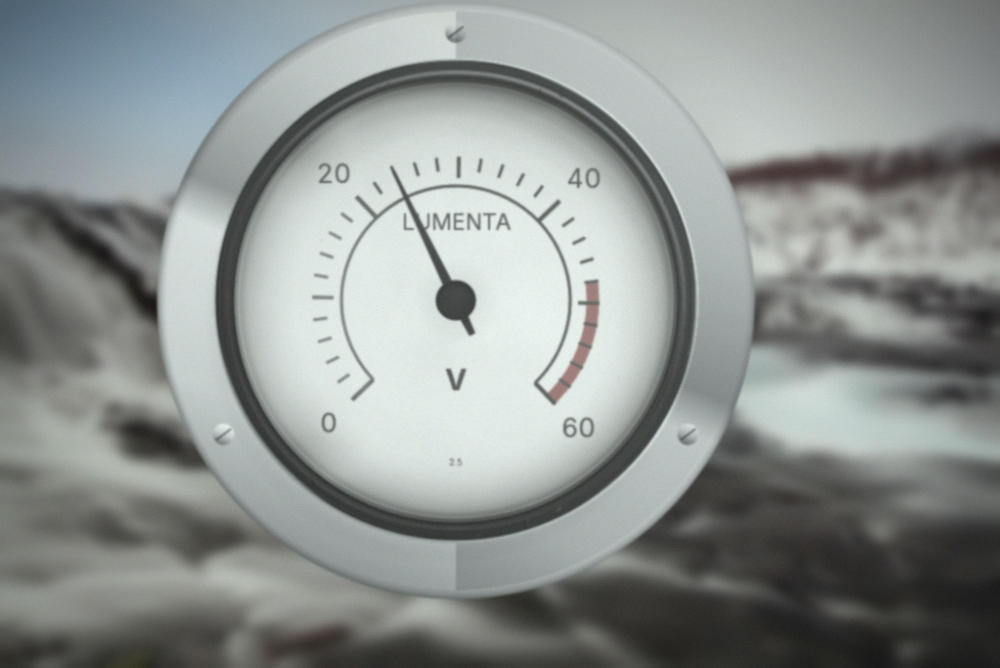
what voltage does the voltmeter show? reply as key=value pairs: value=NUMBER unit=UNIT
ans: value=24 unit=V
